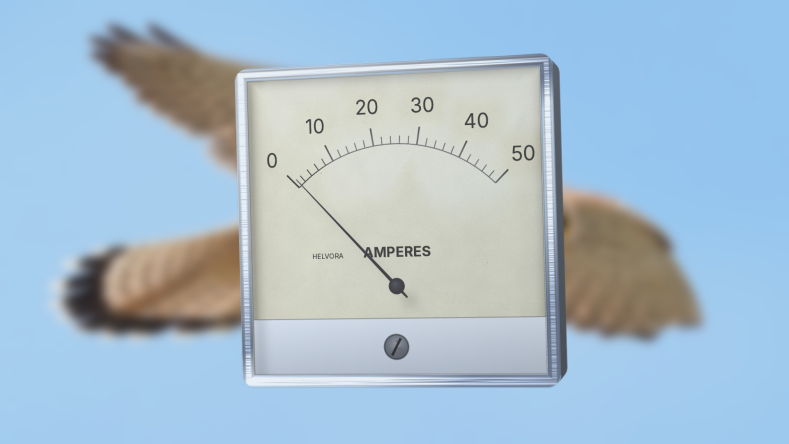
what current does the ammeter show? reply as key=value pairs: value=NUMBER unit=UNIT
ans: value=1 unit=A
